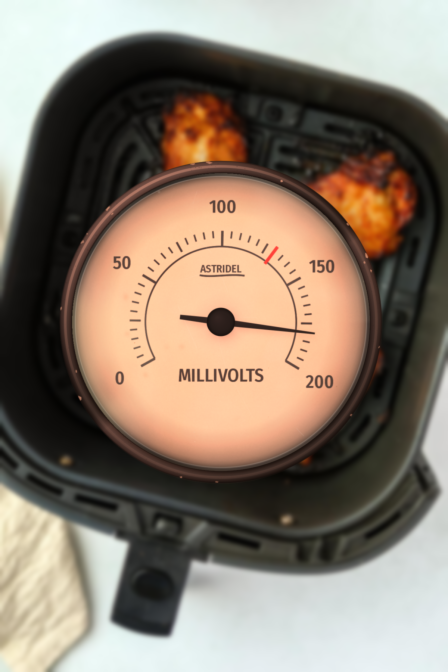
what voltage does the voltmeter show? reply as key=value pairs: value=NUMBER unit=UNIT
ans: value=180 unit=mV
